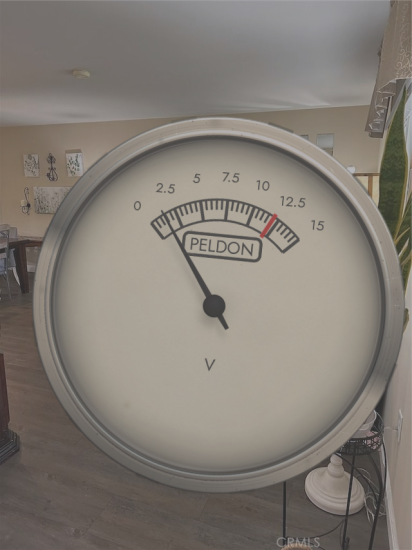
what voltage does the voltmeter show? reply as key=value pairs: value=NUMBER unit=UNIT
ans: value=1.5 unit=V
